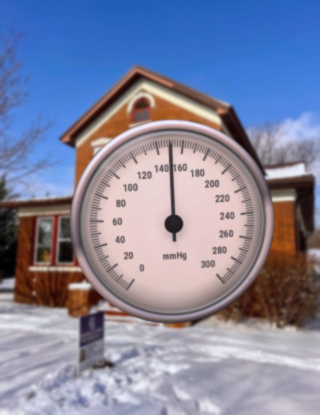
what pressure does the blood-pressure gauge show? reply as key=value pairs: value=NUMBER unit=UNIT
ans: value=150 unit=mmHg
